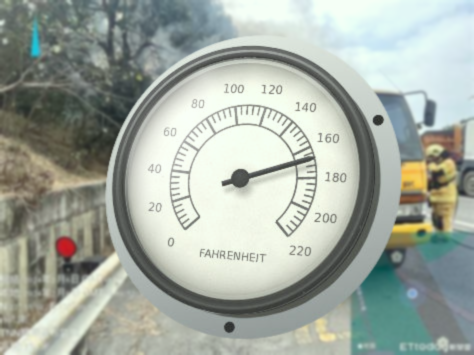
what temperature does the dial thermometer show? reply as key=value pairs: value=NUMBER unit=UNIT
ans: value=168 unit=°F
